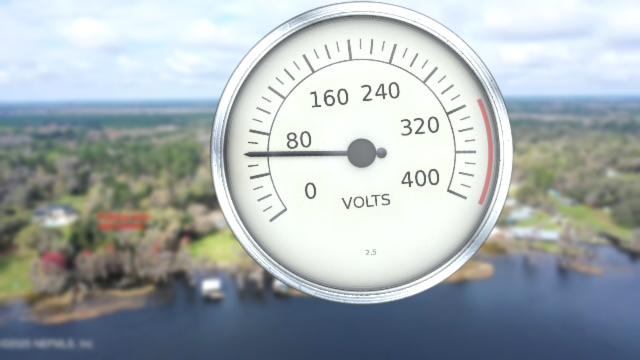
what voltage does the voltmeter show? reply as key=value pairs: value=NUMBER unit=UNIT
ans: value=60 unit=V
